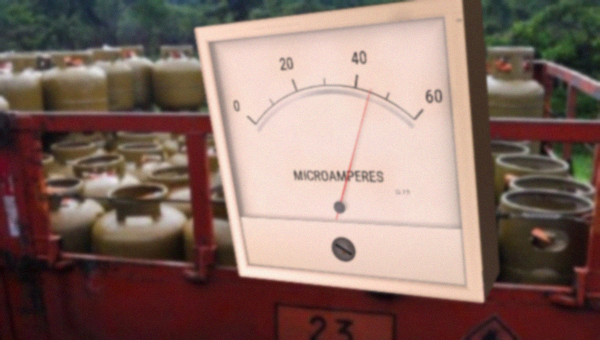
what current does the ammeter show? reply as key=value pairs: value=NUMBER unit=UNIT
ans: value=45 unit=µA
